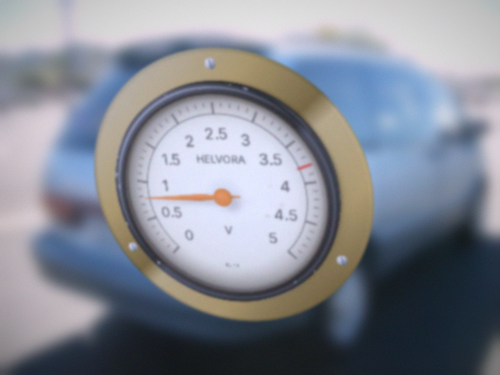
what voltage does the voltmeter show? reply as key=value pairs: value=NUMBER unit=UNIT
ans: value=0.8 unit=V
